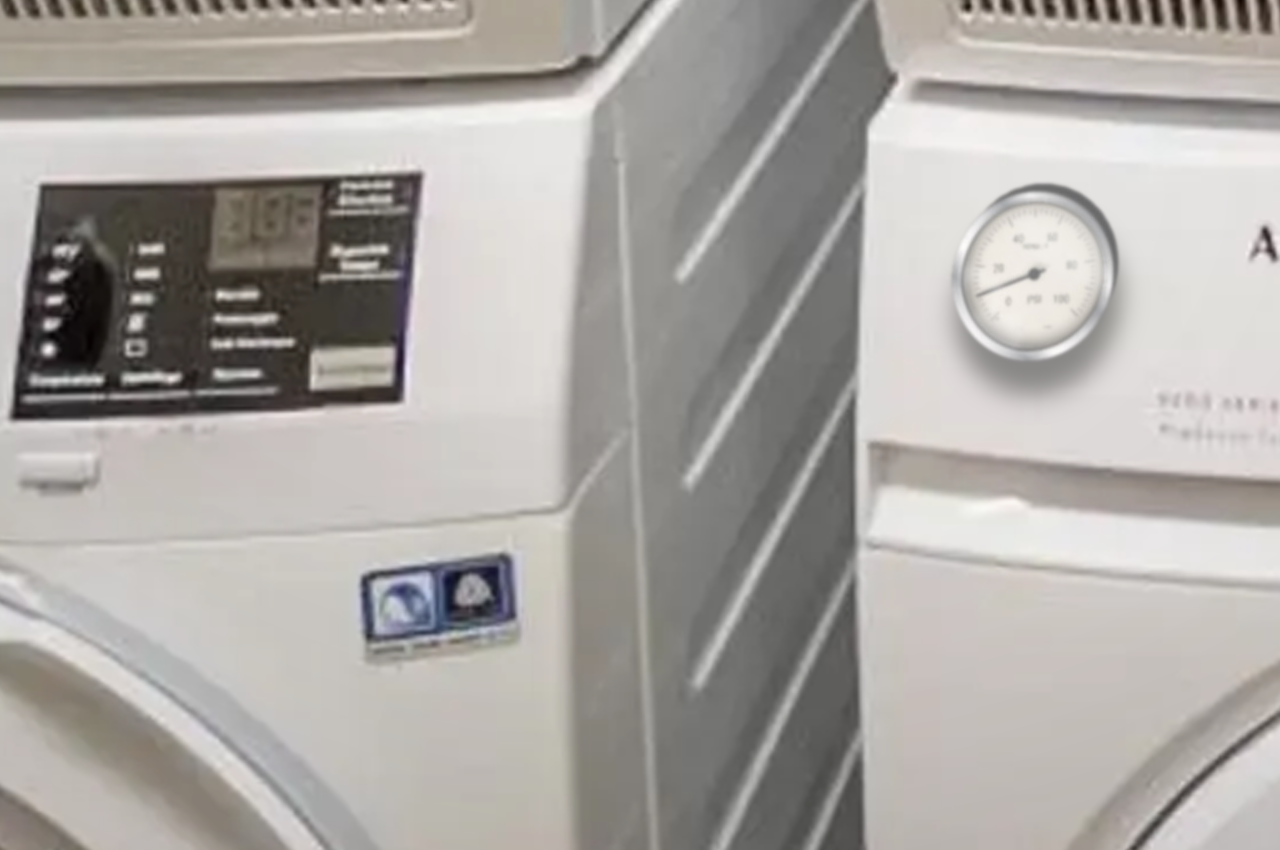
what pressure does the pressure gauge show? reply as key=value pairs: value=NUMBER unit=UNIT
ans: value=10 unit=psi
